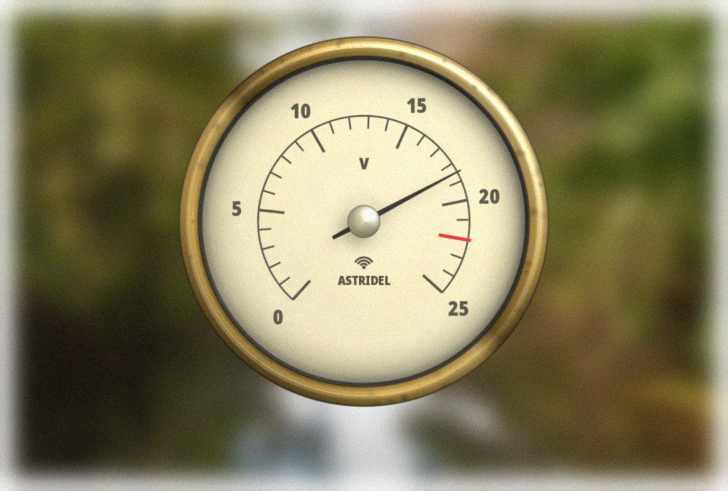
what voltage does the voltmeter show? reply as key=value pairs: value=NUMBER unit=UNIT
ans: value=18.5 unit=V
